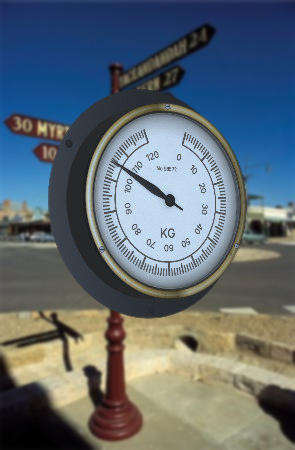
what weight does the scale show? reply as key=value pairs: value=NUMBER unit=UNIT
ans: value=105 unit=kg
